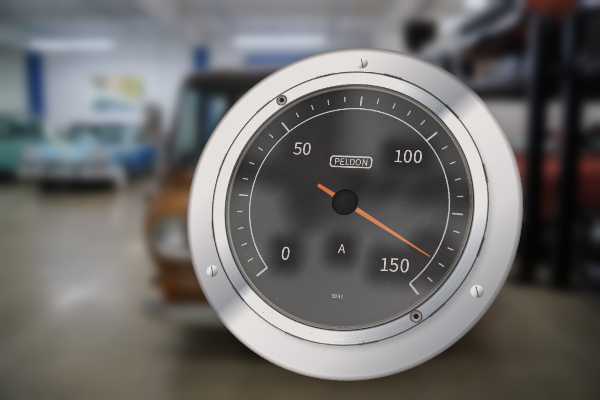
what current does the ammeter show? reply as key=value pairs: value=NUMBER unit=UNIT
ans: value=140 unit=A
